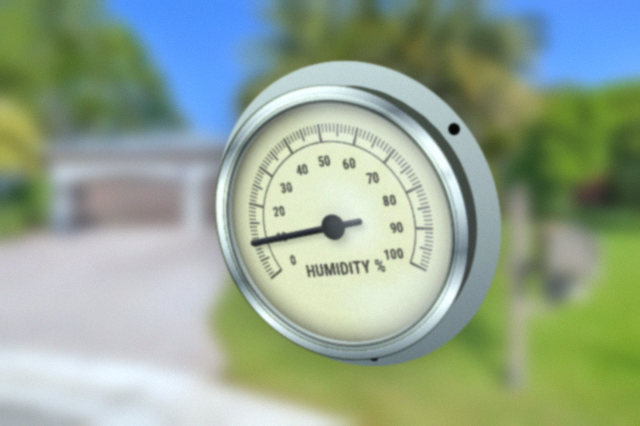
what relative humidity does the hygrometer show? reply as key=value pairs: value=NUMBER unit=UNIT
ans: value=10 unit=%
